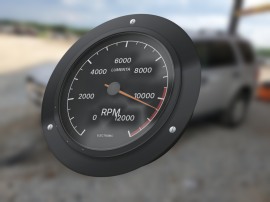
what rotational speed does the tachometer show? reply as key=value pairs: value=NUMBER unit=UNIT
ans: value=10500 unit=rpm
